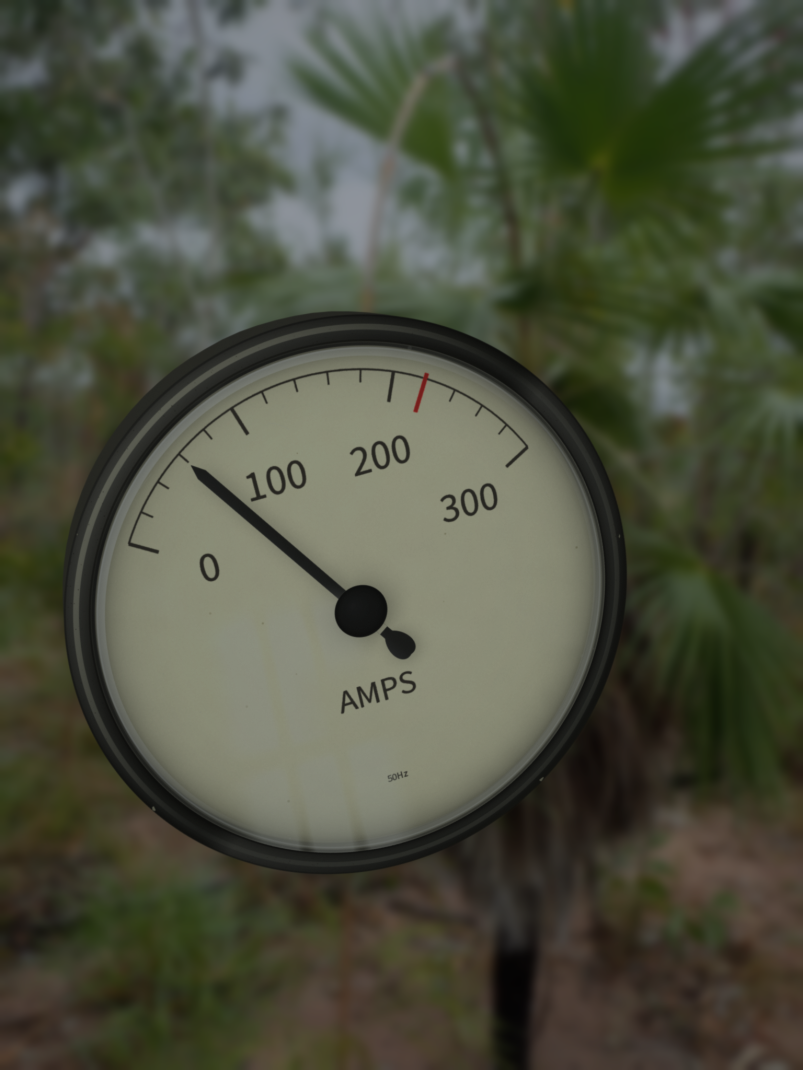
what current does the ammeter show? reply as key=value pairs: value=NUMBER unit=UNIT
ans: value=60 unit=A
